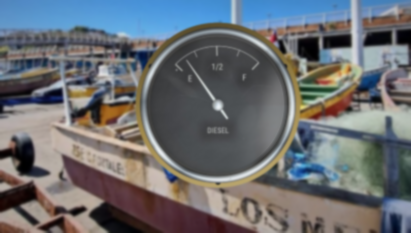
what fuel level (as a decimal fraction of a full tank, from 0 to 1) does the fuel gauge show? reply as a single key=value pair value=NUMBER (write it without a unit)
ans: value=0.125
